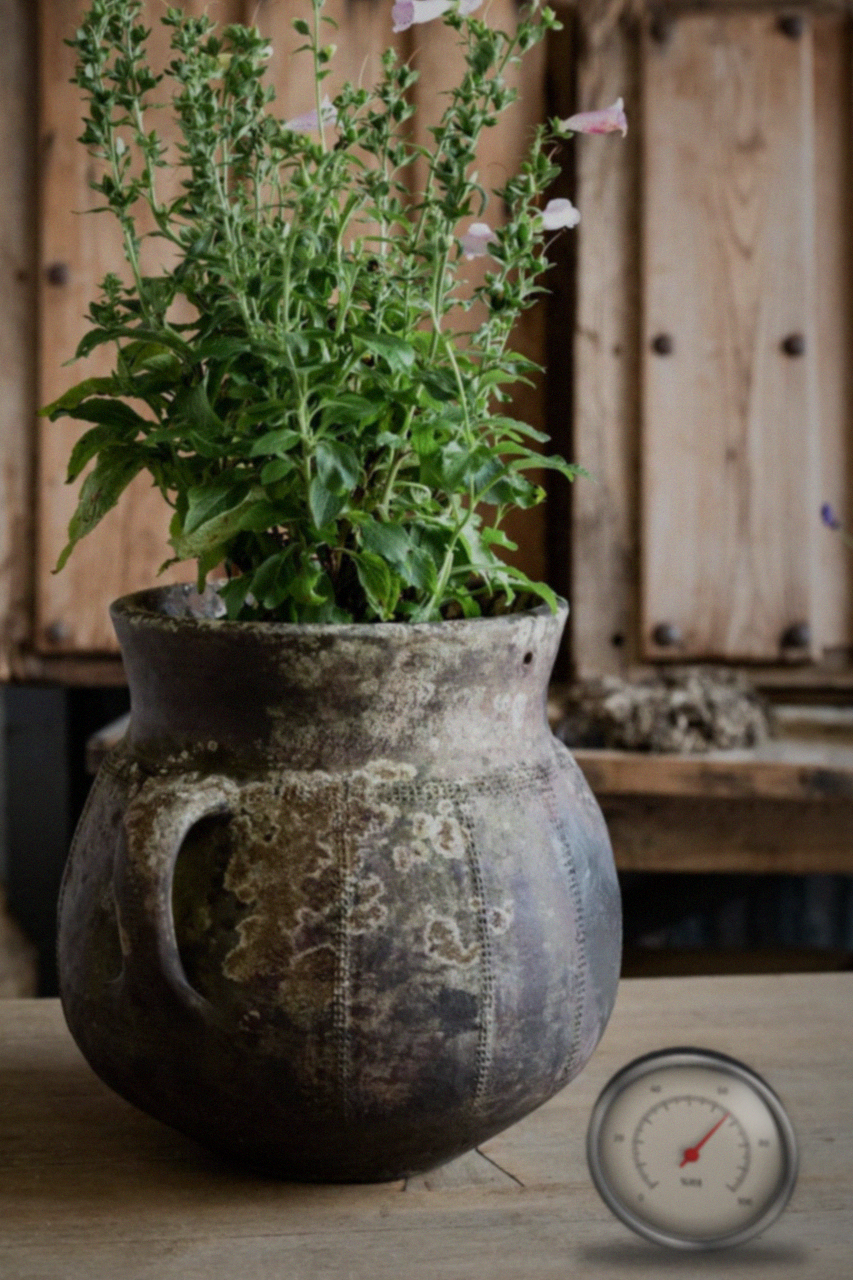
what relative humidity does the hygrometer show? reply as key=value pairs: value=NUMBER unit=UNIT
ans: value=65 unit=%
